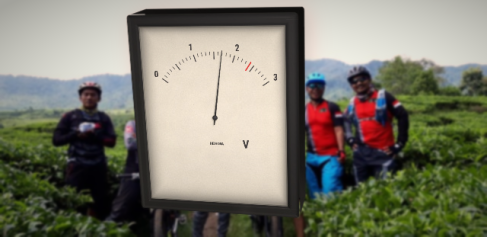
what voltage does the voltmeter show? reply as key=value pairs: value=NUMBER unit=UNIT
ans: value=1.7 unit=V
